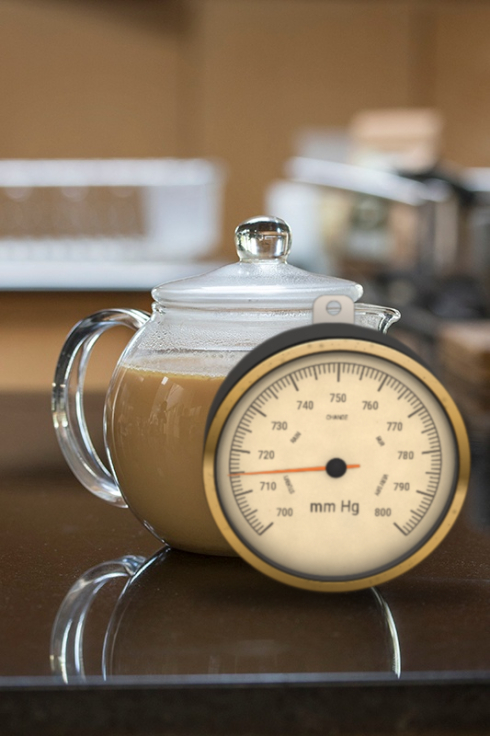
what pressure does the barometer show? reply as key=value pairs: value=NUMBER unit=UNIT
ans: value=715 unit=mmHg
